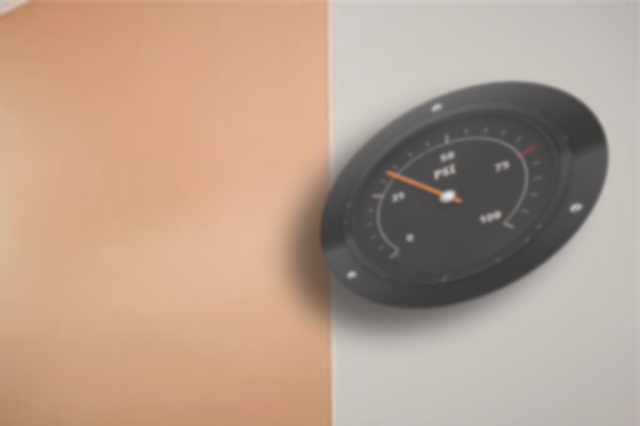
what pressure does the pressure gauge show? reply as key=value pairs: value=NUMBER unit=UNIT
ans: value=32.5 unit=psi
